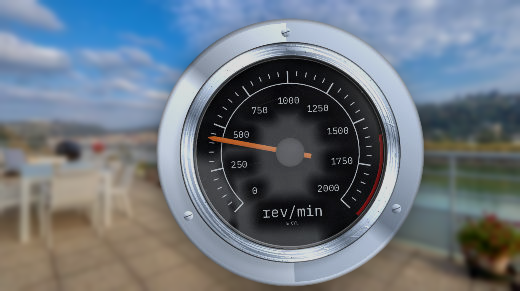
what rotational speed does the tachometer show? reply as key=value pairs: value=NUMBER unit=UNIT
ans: value=425 unit=rpm
